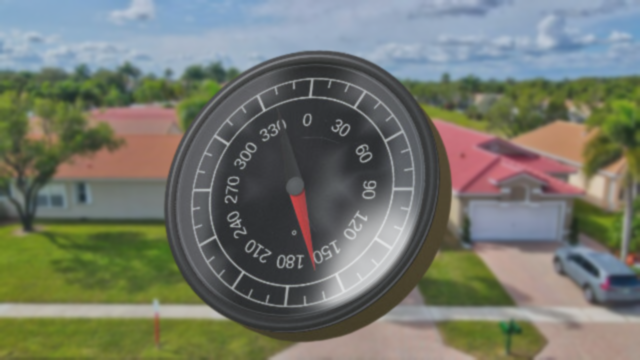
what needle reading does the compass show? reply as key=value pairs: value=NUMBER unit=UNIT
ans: value=160 unit=°
